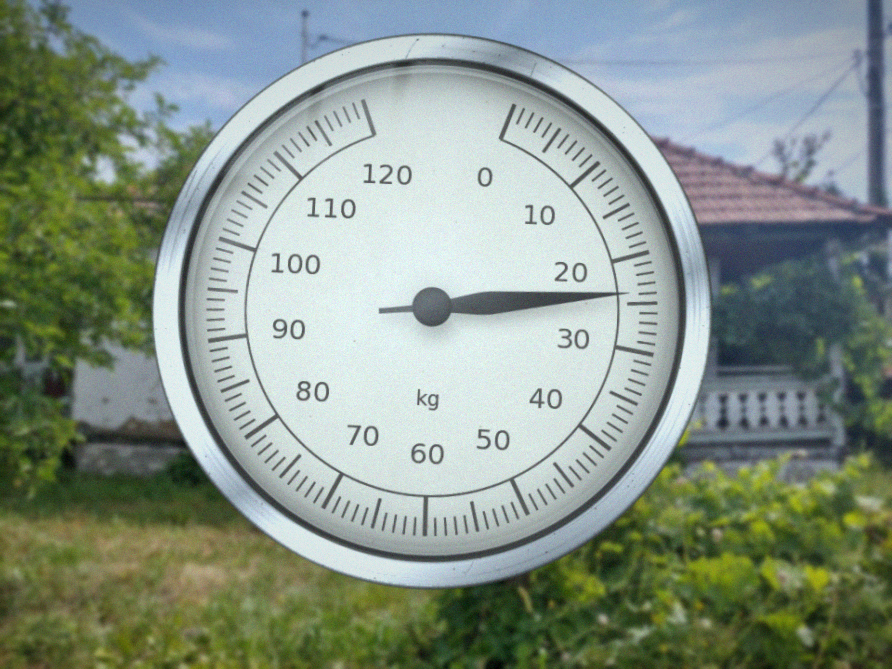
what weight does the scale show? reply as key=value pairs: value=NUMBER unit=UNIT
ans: value=24 unit=kg
